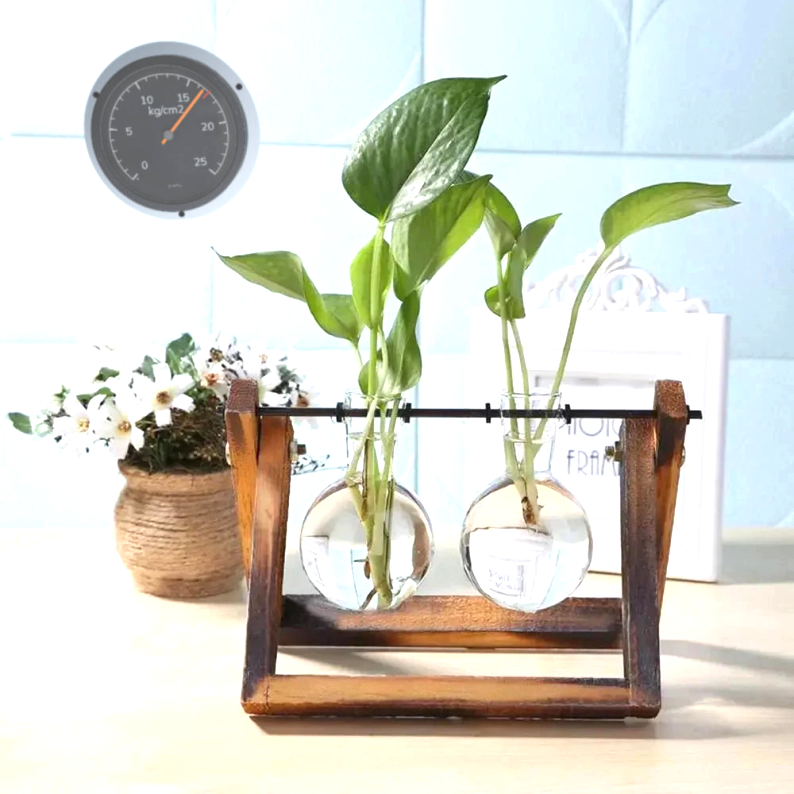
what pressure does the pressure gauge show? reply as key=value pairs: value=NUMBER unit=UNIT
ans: value=16.5 unit=kg/cm²
